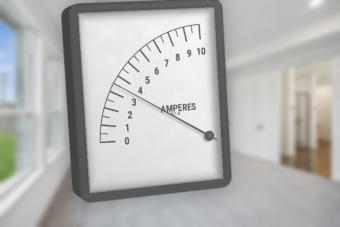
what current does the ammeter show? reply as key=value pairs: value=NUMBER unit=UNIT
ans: value=3.5 unit=A
